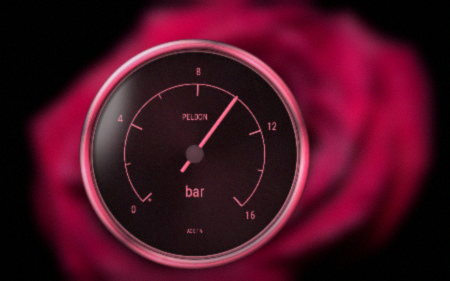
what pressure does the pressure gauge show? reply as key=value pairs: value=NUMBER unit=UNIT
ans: value=10 unit=bar
